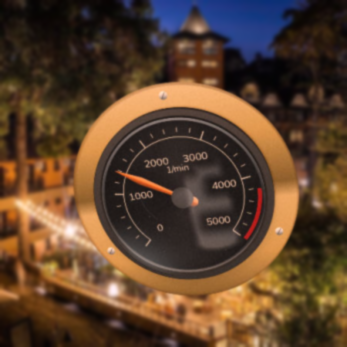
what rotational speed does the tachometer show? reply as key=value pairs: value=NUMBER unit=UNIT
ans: value=1400 unit=rpm
